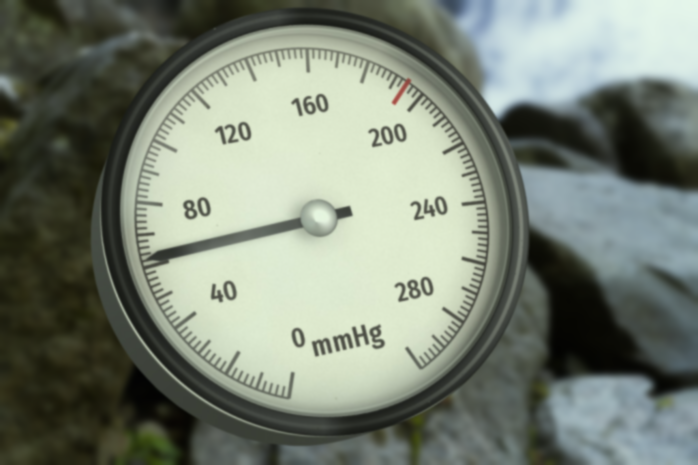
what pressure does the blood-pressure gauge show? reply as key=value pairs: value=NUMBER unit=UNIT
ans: value=62 unit=mmHg
